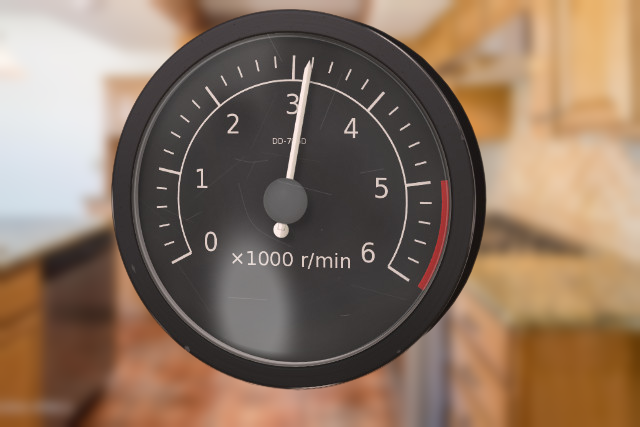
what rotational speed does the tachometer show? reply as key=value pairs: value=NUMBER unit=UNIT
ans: value=3200 unit=rpm
